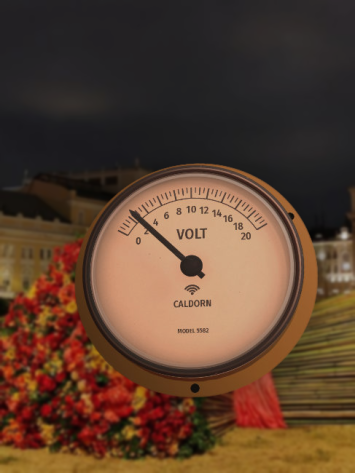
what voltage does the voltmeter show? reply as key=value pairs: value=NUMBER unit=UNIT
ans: value=2.5 unit=V
